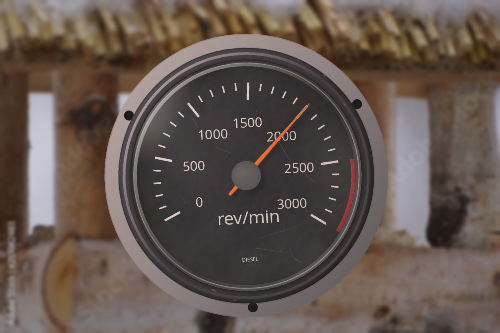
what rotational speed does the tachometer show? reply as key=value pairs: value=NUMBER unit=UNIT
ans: value=2000 unit=rpm
